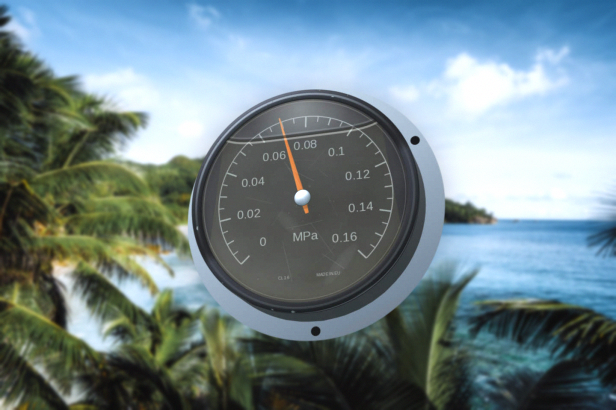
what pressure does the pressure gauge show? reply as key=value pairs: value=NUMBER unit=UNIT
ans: value=0.07 unit=MPa
